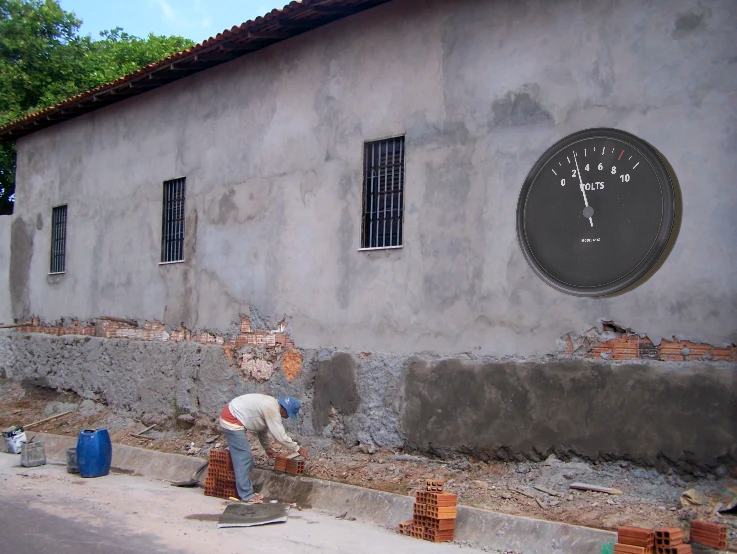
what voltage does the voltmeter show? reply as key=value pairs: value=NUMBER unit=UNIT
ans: value=3 unit=V
